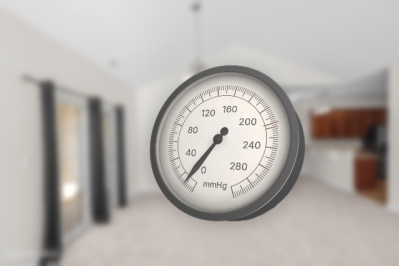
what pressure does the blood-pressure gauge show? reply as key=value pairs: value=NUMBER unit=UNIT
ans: value=10 unit=mmHg
